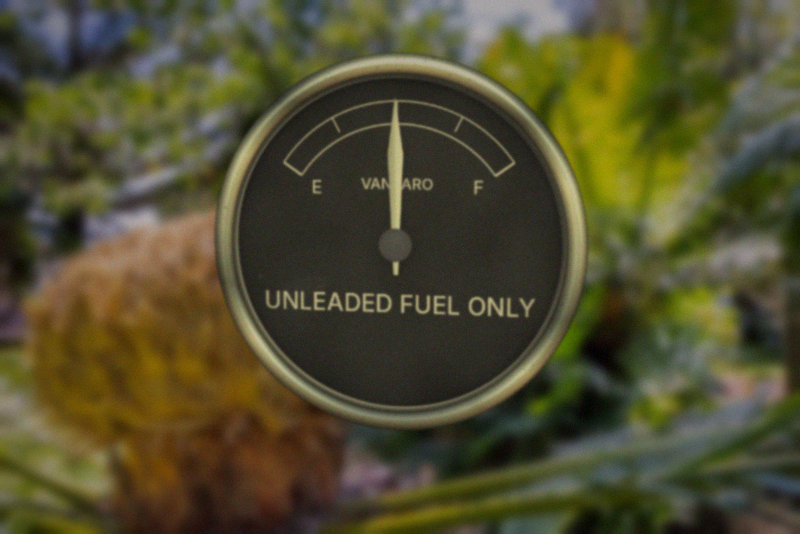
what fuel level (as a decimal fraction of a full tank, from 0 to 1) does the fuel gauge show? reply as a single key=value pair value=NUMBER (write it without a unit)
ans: value=0.5
